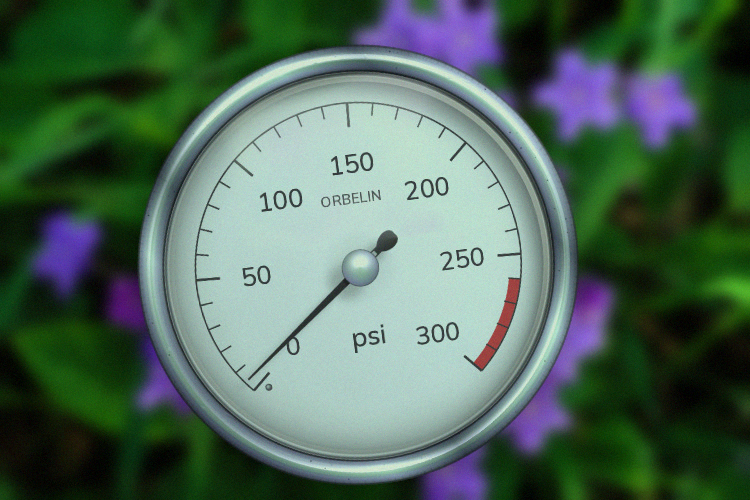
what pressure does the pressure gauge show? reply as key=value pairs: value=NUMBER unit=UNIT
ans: value=5 unit=psi
